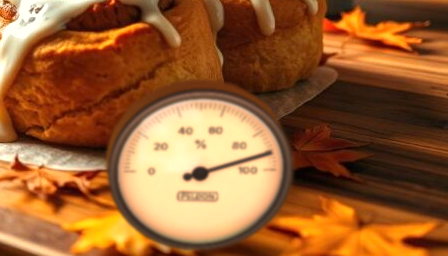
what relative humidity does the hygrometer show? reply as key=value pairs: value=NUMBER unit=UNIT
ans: value=90 unit=%
